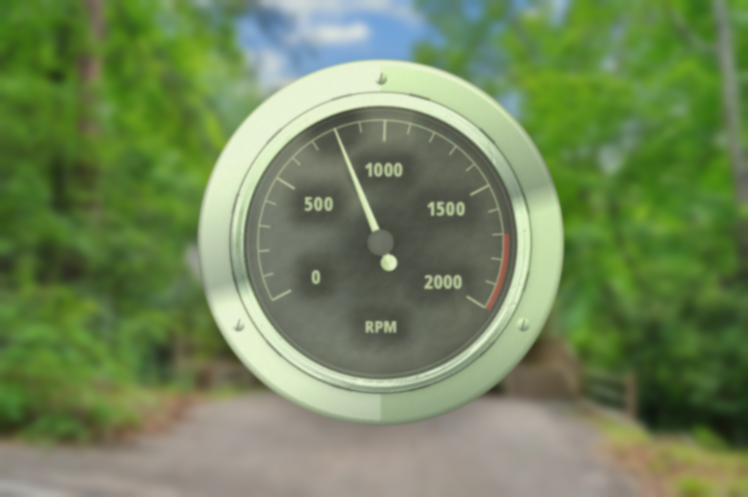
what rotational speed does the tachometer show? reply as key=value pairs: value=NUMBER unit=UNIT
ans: value=800 unit=rpm
